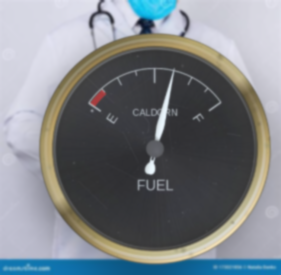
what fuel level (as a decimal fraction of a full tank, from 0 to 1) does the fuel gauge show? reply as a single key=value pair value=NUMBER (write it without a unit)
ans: value=0.625
